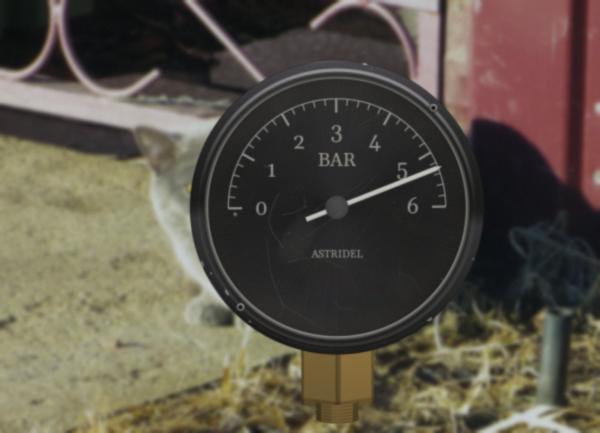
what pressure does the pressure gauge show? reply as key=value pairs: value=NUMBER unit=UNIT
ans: value=5.3 unit=bar
